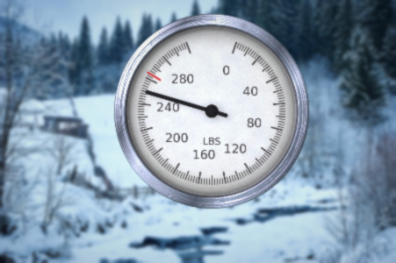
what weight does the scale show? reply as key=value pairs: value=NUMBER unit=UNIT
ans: value=250 unit=lb
